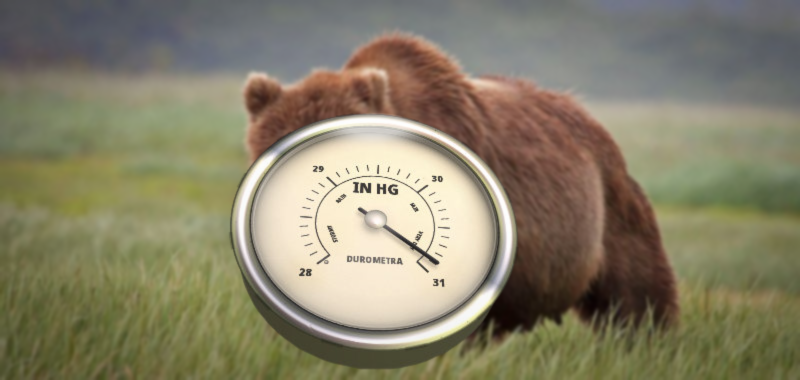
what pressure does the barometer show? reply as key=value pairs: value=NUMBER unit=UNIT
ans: value=30.9 unit=inHg
